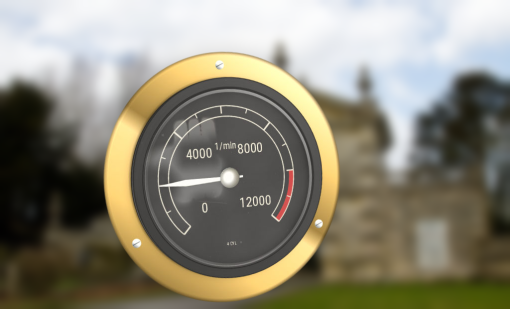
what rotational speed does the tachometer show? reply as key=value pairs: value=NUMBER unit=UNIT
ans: value=2000 unit=rpm
